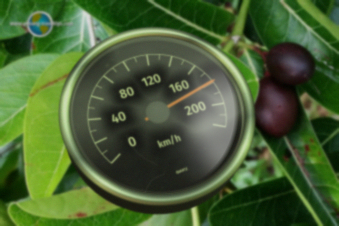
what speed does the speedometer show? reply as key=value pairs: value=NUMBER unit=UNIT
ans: value=180 unit=km/h
